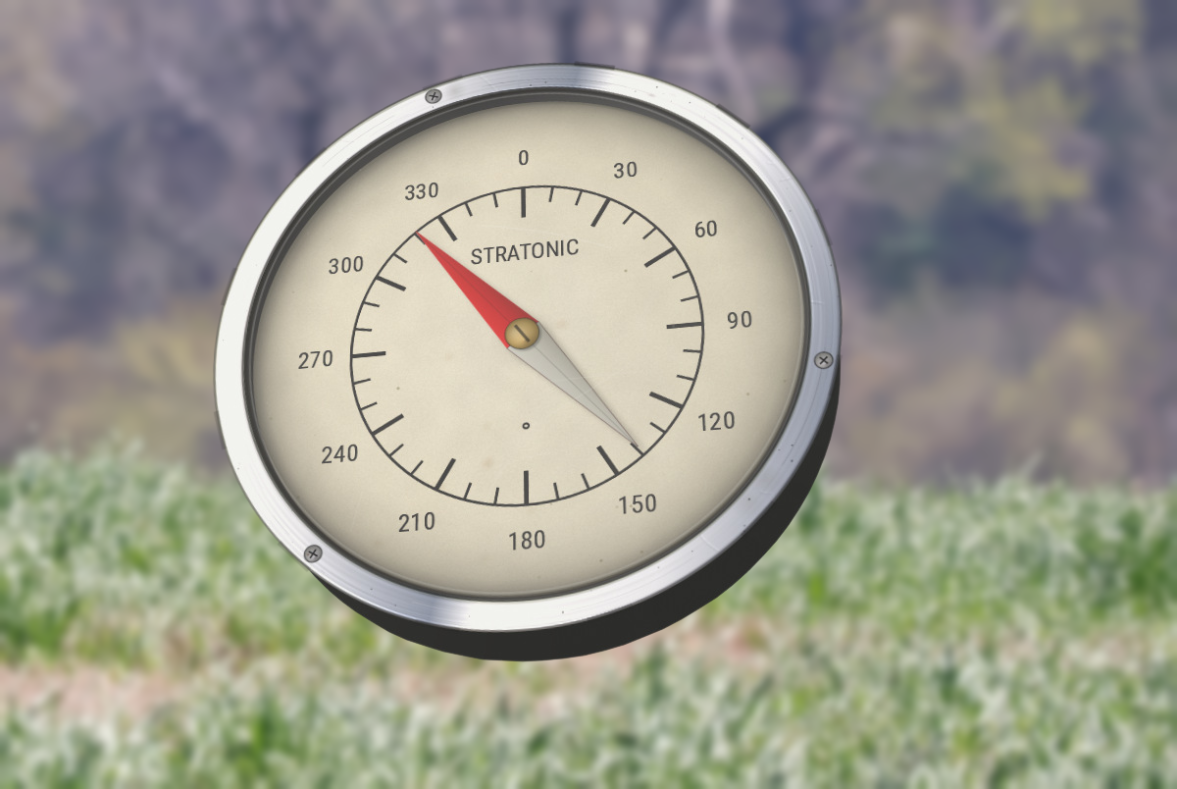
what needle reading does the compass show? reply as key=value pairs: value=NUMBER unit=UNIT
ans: value=320 unit=°
